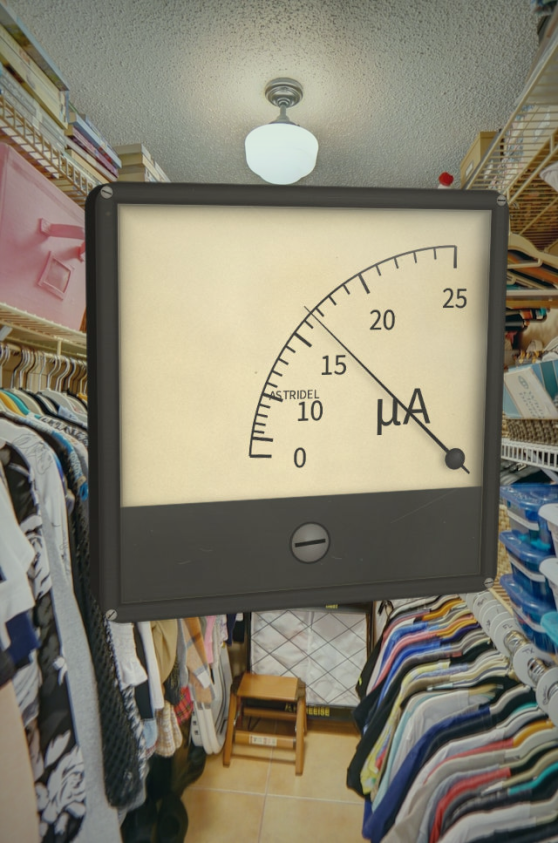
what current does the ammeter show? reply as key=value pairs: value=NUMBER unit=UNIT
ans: value=16.5 unit=µA
